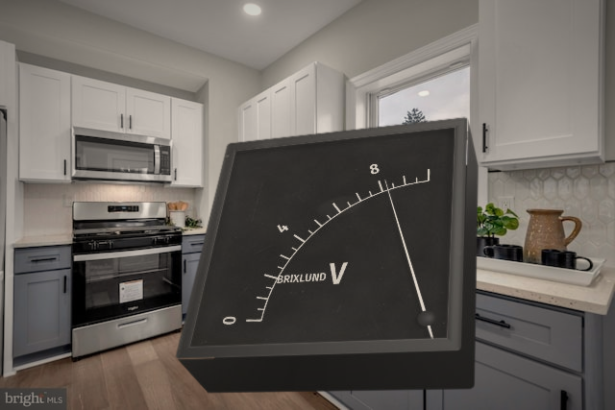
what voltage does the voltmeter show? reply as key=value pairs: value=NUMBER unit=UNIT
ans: value=8.25 unit=V
